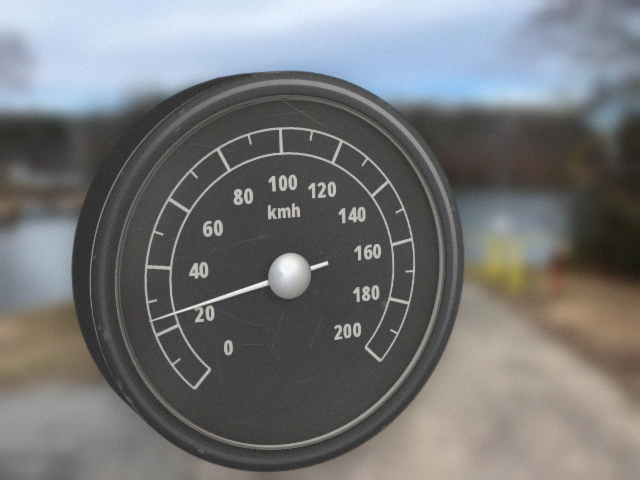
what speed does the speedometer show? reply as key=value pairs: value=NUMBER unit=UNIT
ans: value=25 unit=km/h
